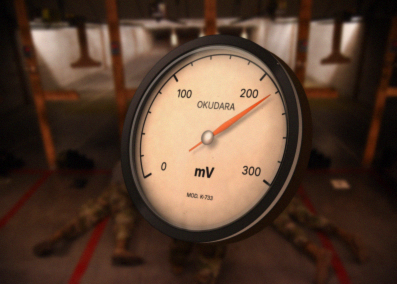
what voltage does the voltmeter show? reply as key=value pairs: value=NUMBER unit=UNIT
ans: value=220 unit=mV
